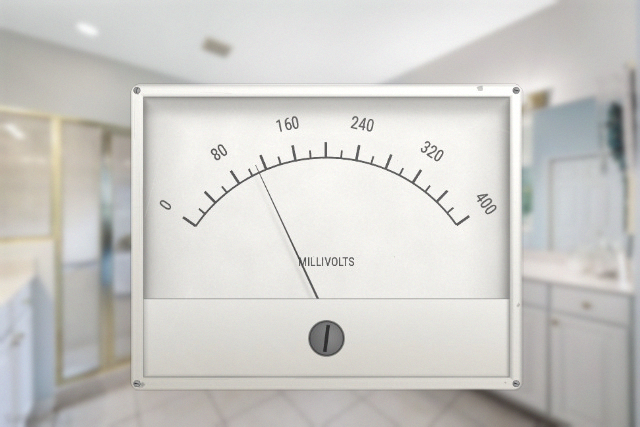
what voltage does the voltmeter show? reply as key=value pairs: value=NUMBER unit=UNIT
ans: value=110 unit=mV
